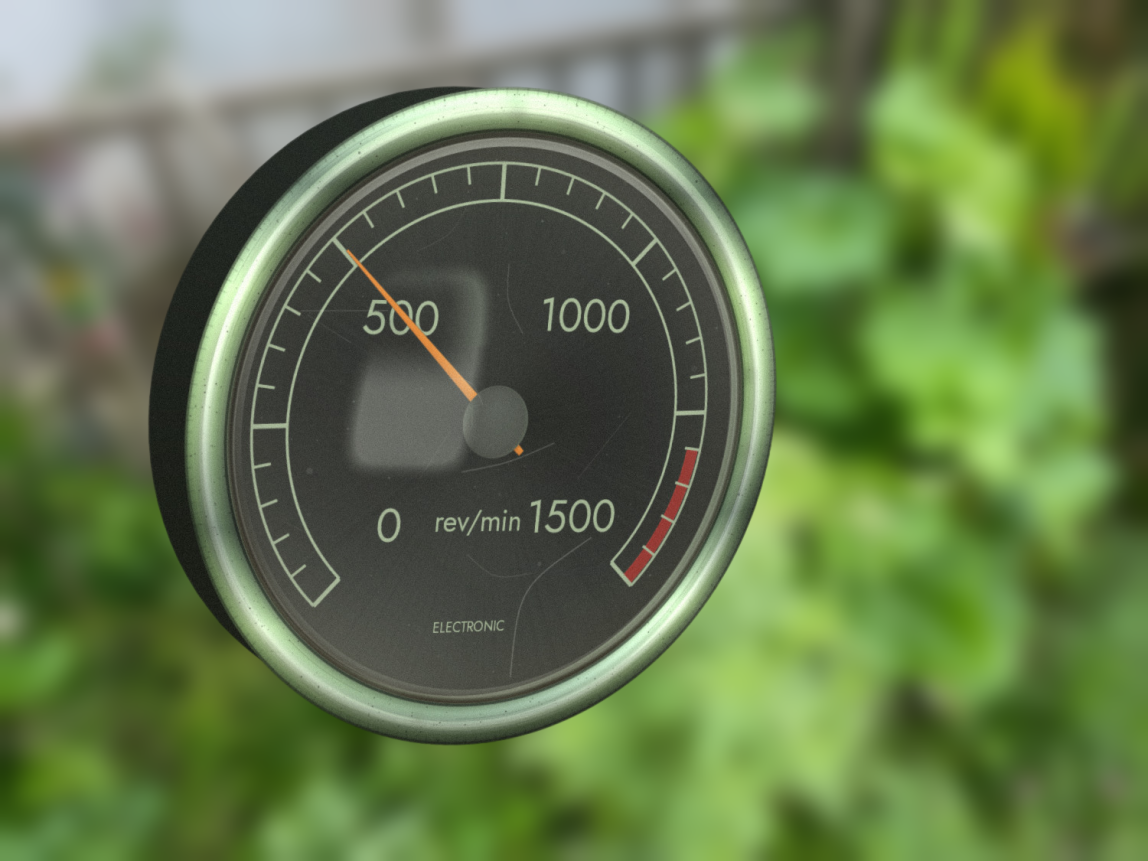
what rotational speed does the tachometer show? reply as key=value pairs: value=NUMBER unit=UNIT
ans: value=500 unit=rpm
